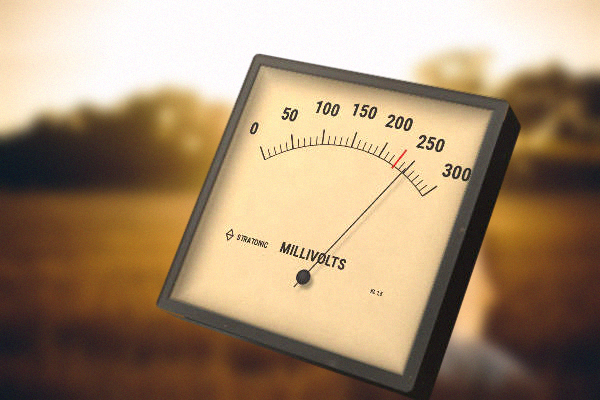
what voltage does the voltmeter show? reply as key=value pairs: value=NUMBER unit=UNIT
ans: value=250 unit=mV
